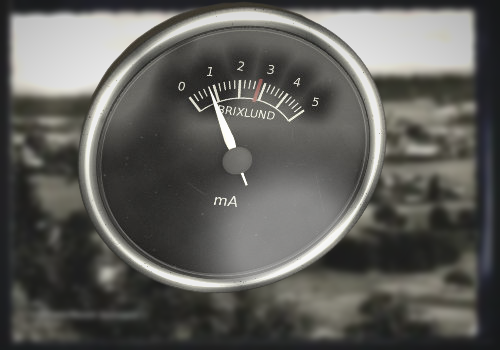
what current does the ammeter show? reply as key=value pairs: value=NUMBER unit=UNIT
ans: value=0.8 unit=mA
